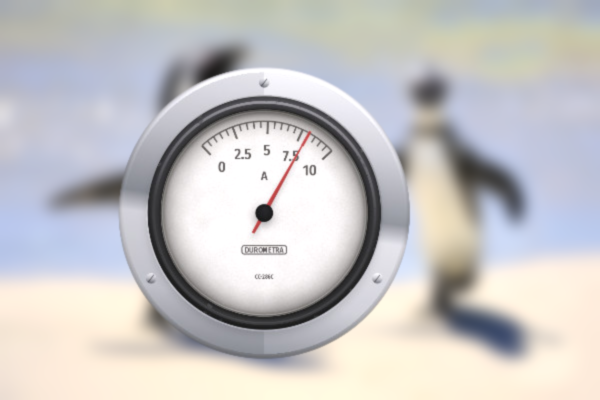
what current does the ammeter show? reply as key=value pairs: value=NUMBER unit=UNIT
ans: value=8 unit=A
